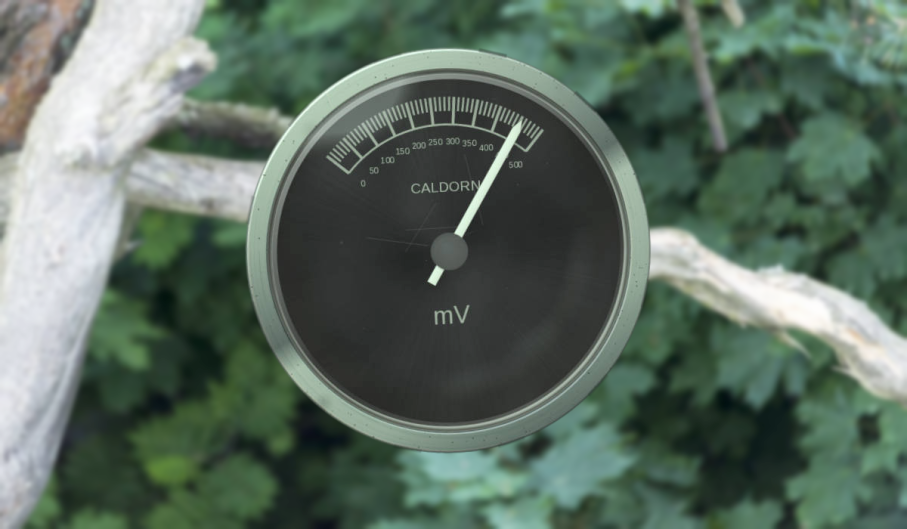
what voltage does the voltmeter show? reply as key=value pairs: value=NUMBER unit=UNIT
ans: value=450 unit=mV
